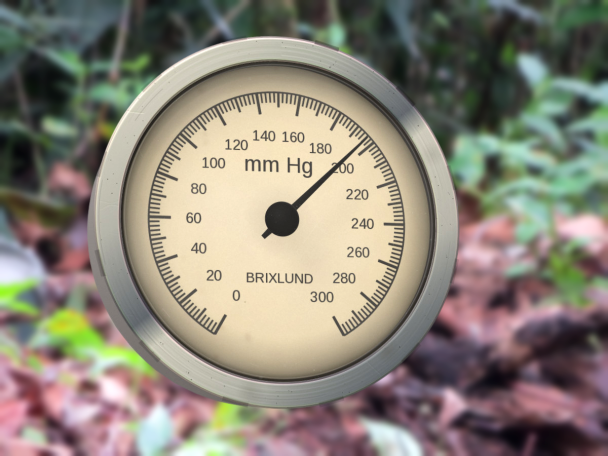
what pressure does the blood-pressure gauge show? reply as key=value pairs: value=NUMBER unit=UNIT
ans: value=196 unit=mmHg
